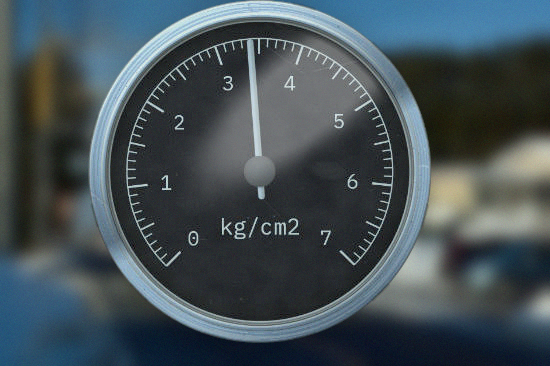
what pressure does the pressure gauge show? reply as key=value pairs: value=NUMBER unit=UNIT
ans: value=3.4 unit=kg/cm²
